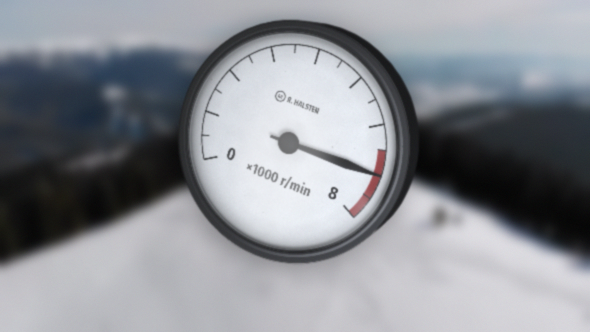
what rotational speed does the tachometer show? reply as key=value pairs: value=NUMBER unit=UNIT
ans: value=7000 unit=rpm
